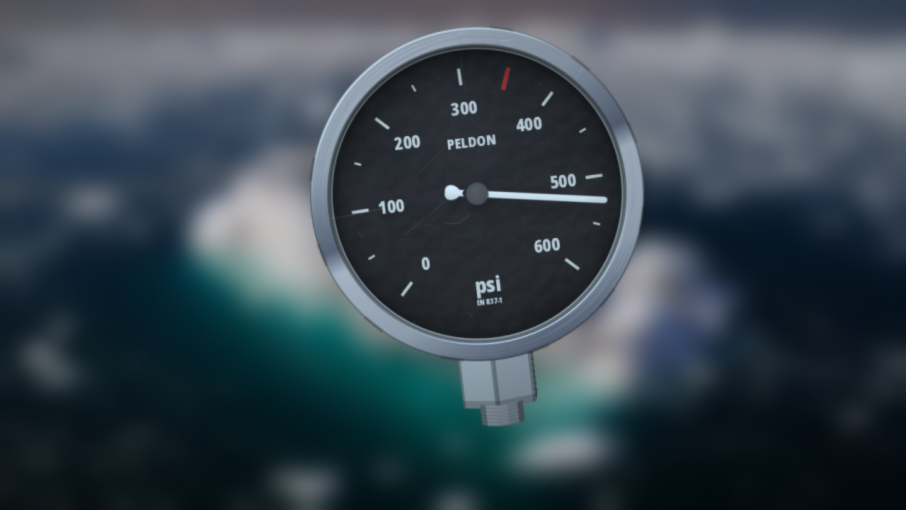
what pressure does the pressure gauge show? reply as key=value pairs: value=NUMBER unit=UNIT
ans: value=525 unit=psi
